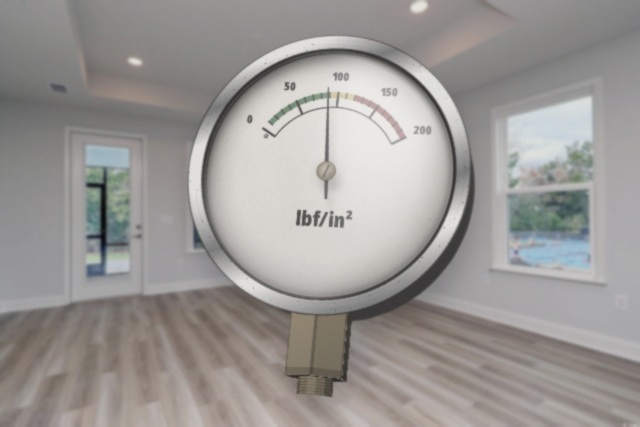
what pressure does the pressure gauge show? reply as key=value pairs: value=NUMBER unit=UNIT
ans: value=90 unit=psi
